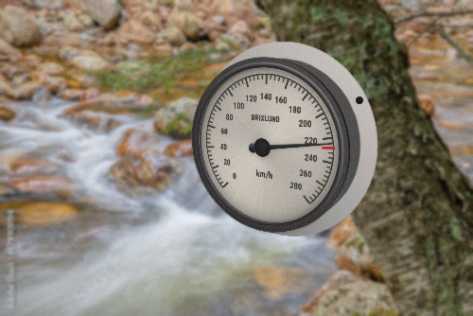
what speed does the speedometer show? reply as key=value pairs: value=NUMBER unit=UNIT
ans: value=224 unit=km/h
